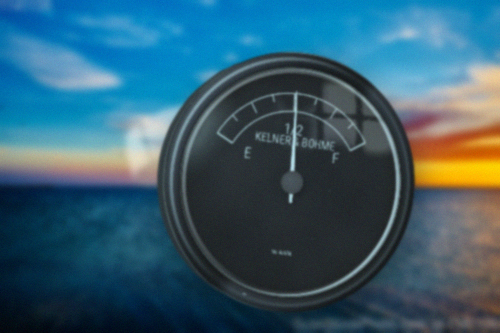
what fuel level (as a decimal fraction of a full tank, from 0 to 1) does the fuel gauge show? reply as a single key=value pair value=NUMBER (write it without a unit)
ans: value=0.5
